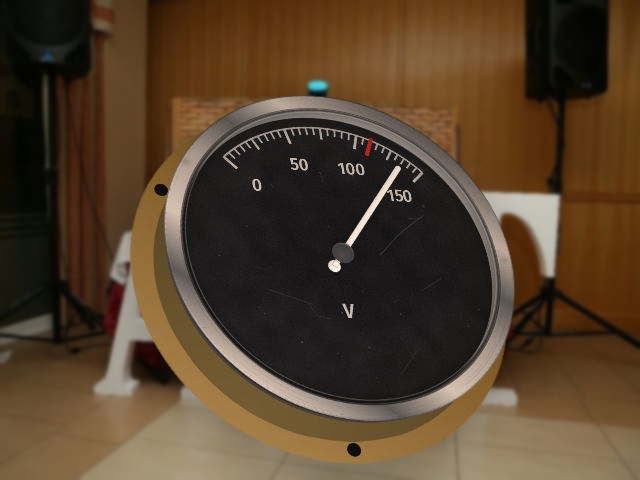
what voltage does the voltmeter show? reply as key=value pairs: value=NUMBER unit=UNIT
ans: value=135 unit=V
